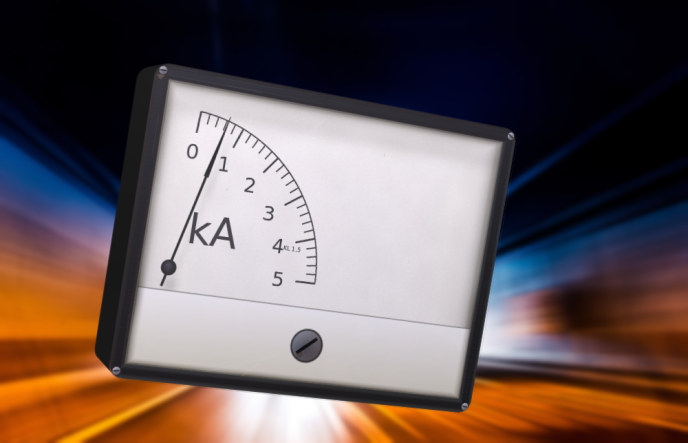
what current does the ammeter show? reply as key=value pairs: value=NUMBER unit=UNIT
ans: value=0.6 unit=kA
